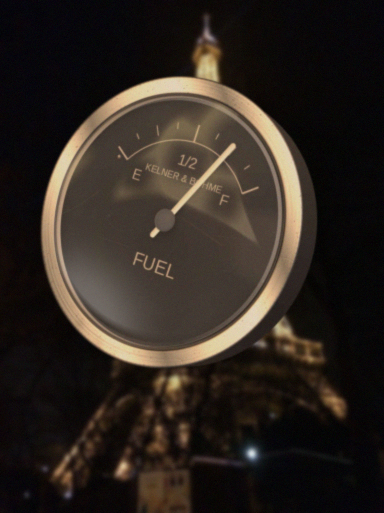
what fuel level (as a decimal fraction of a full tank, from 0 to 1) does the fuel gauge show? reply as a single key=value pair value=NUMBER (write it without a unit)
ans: value=0.75
